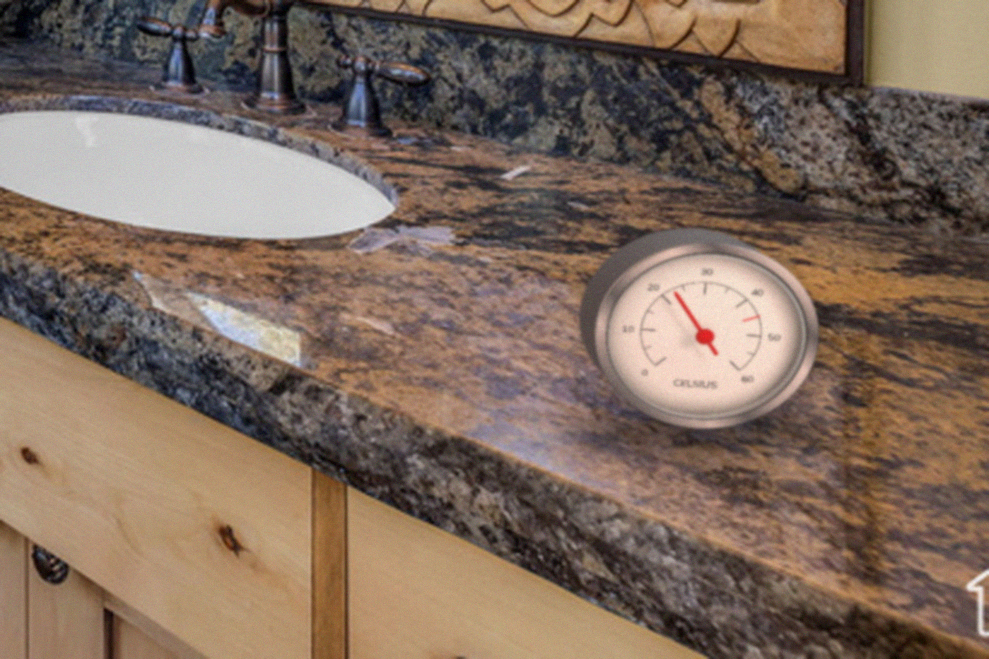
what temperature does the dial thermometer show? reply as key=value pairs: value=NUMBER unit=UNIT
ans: value=22.5 unit=°C
